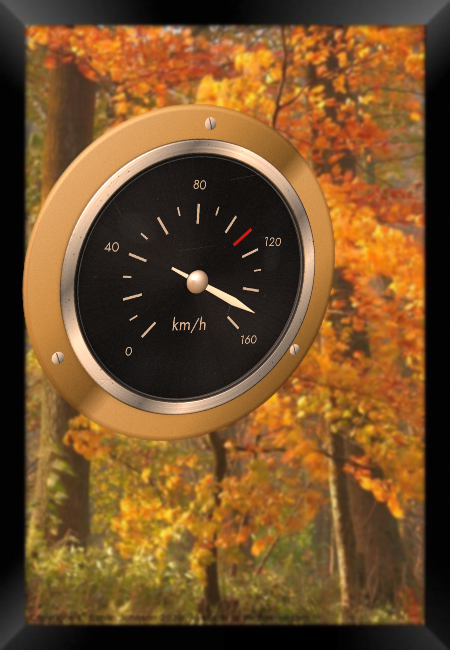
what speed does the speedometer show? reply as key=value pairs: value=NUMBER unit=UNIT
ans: value=150 unit=km/h
